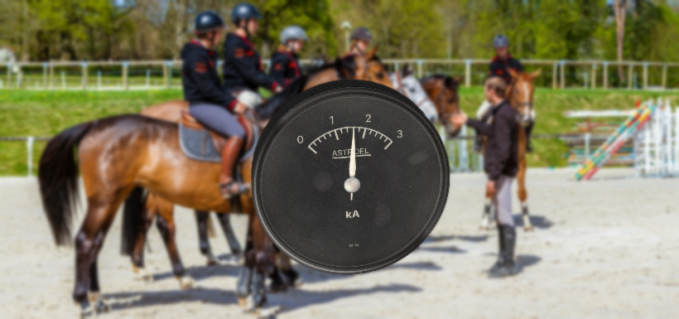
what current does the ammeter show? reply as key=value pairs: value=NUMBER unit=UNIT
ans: value=1.6 unit=kA
